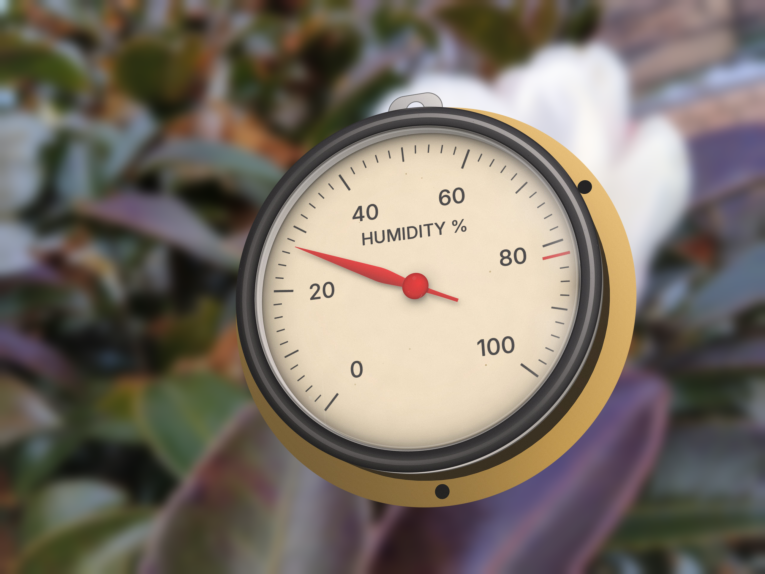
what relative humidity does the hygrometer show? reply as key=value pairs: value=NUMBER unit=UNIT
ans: value=27 unit=%
